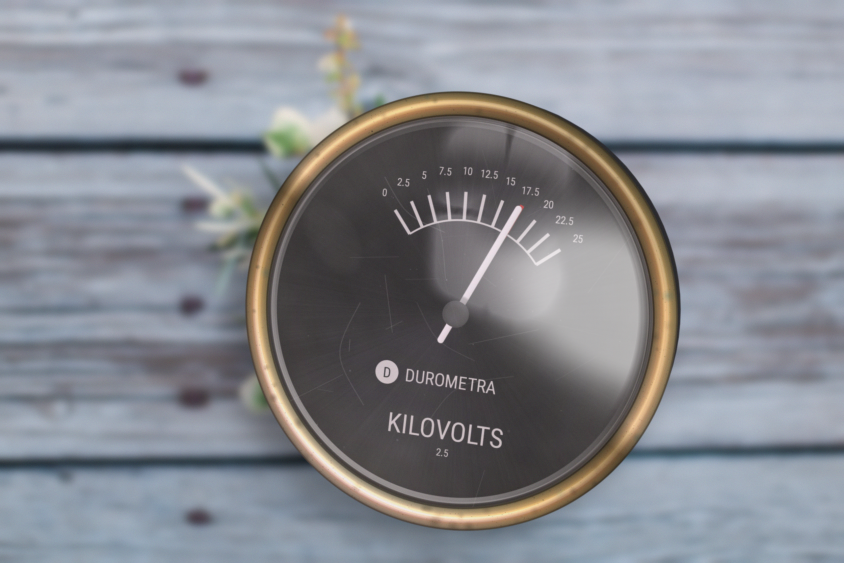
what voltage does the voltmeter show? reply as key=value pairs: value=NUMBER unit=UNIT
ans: value=17.5 unit=kV
